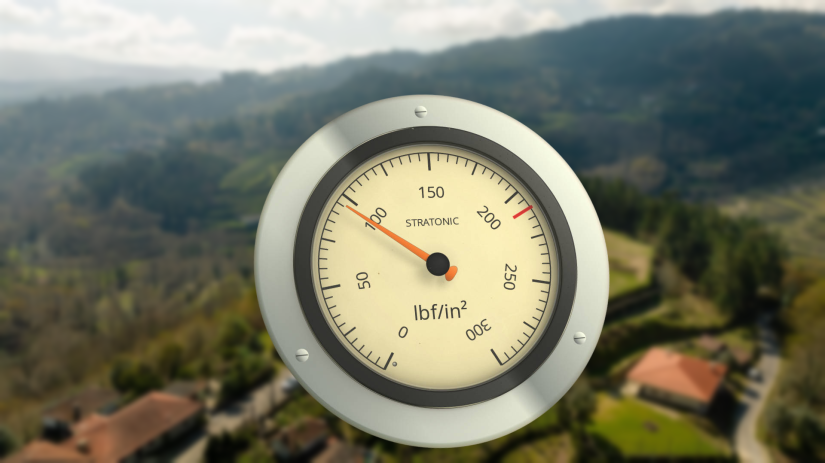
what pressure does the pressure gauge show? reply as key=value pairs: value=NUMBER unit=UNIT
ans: value=95 unit=psi
